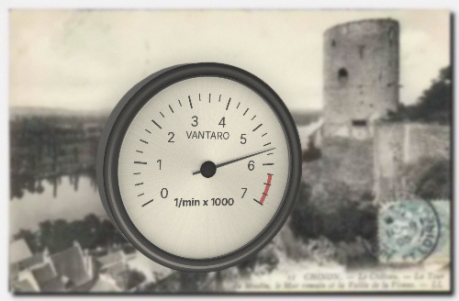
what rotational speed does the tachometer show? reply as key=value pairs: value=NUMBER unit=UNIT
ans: value=5625 unit=rpm
